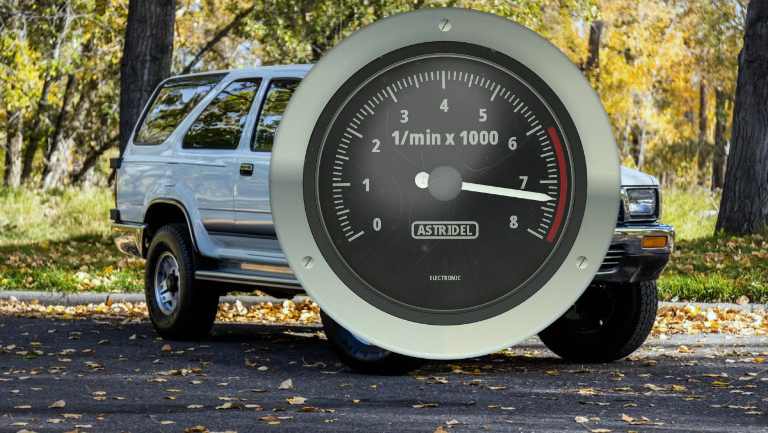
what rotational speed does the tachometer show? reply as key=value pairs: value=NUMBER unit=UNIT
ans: value=7300 unit=rpm
